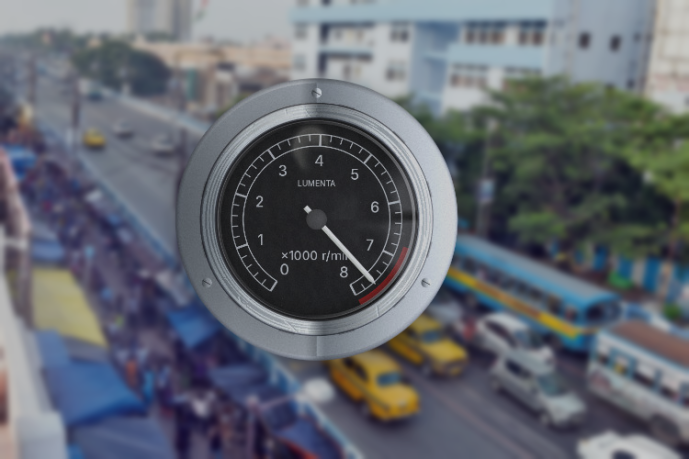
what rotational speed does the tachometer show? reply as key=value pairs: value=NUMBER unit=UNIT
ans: value=7600 unit=rpm
